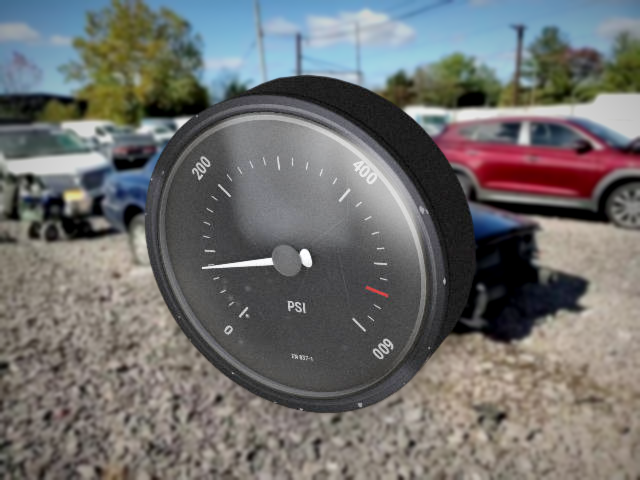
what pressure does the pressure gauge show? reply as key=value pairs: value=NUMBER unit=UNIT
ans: value=80 unit=psi
